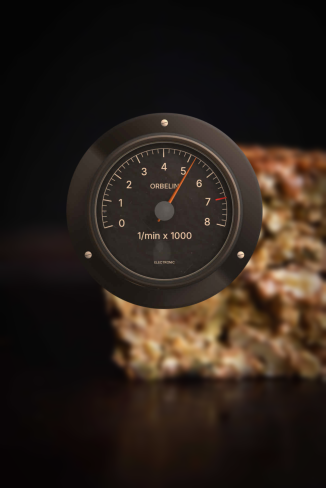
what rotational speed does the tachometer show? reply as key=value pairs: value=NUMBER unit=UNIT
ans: value=5200 unit=rpm
